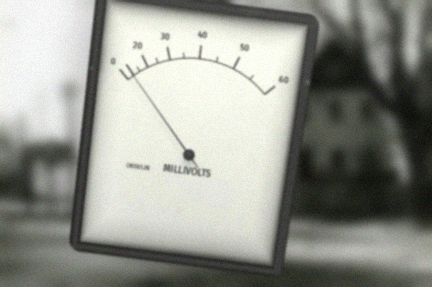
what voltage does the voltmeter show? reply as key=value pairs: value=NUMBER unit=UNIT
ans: value=10 unit=mV
